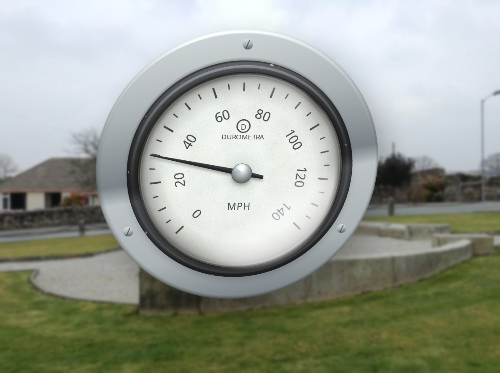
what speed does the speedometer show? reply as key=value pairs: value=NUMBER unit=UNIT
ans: value=30 unit=mph
